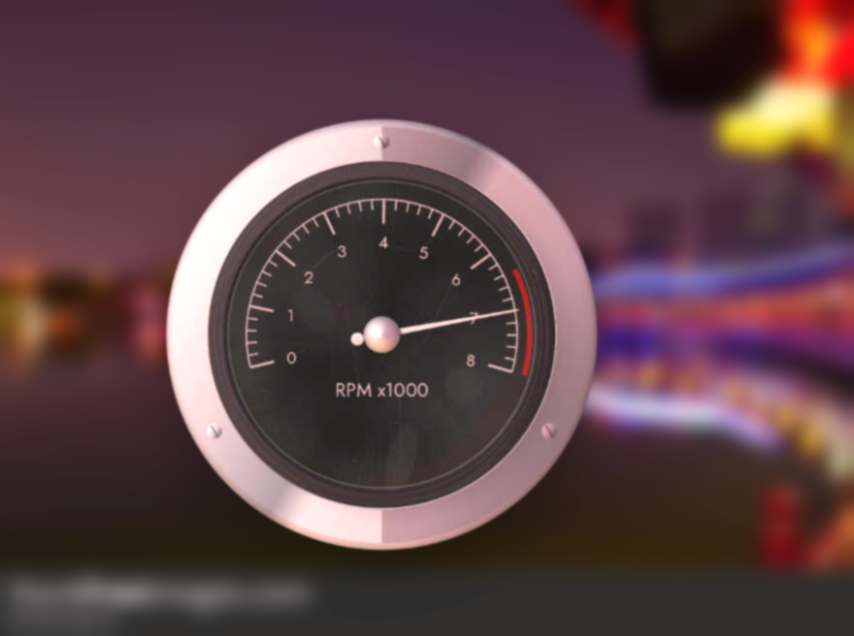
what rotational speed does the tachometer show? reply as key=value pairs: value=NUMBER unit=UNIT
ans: value=7000 unit=rpm
